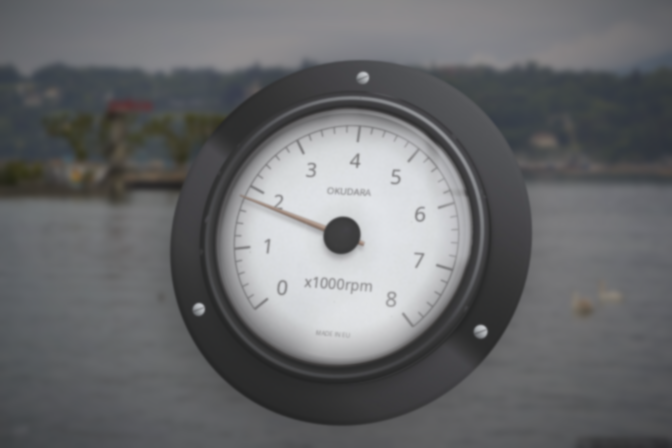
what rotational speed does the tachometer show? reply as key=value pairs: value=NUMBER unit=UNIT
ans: value=1800 unit=rpm
